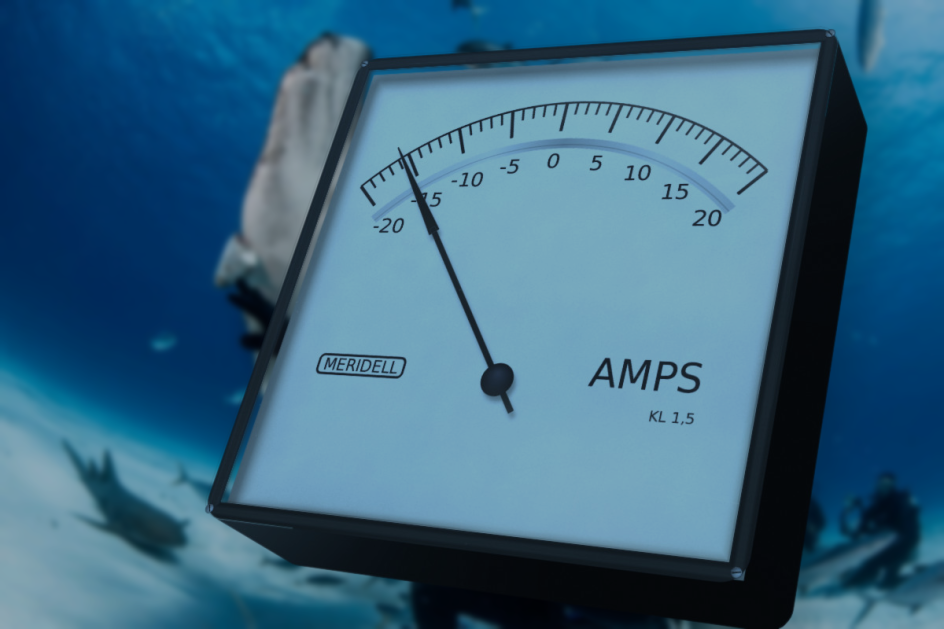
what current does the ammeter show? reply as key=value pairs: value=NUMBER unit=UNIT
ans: value=-15.5 unit=A
